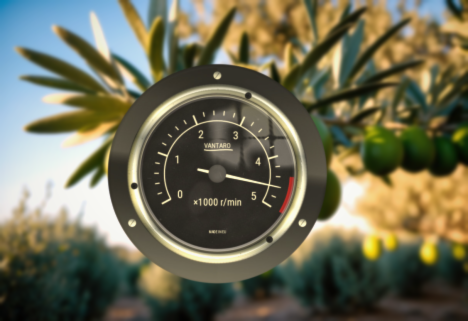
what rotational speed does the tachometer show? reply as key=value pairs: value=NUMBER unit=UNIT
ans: value=4600 unit=rpm
